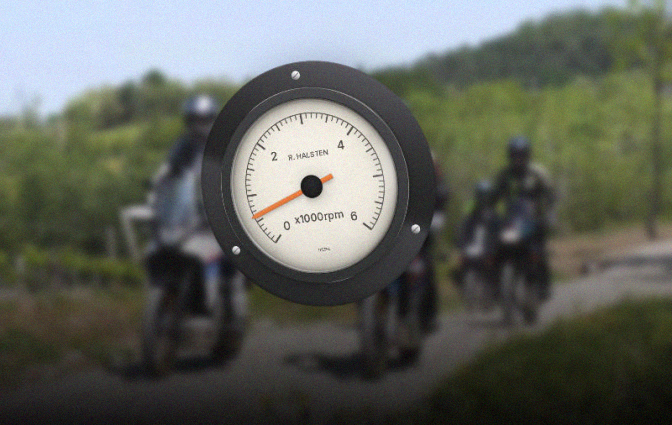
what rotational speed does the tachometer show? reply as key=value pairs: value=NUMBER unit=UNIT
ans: value=600 unit=rpm
